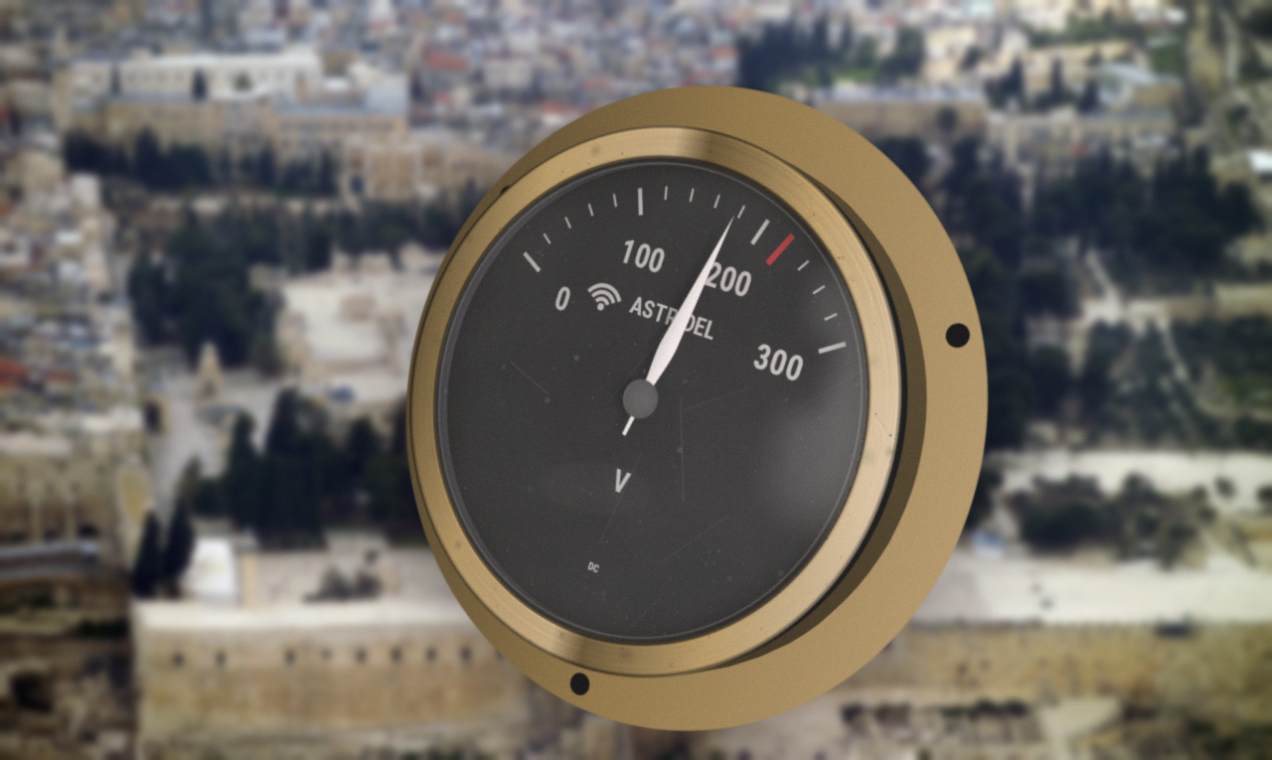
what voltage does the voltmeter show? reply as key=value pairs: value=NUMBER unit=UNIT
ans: value=180 unit=V
